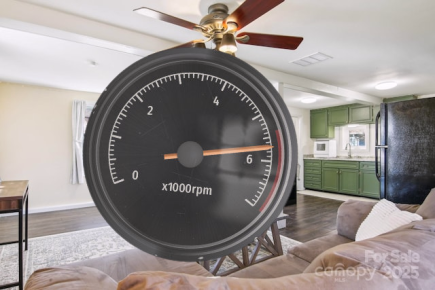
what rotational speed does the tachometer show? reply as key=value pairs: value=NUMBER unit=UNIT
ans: value=5700 unit=rpm
